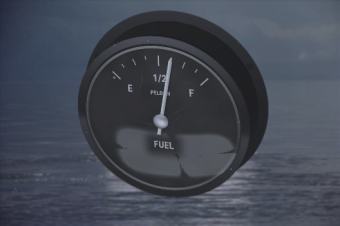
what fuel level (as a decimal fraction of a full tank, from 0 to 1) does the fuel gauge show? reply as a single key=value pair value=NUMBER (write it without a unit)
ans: value=0.625
